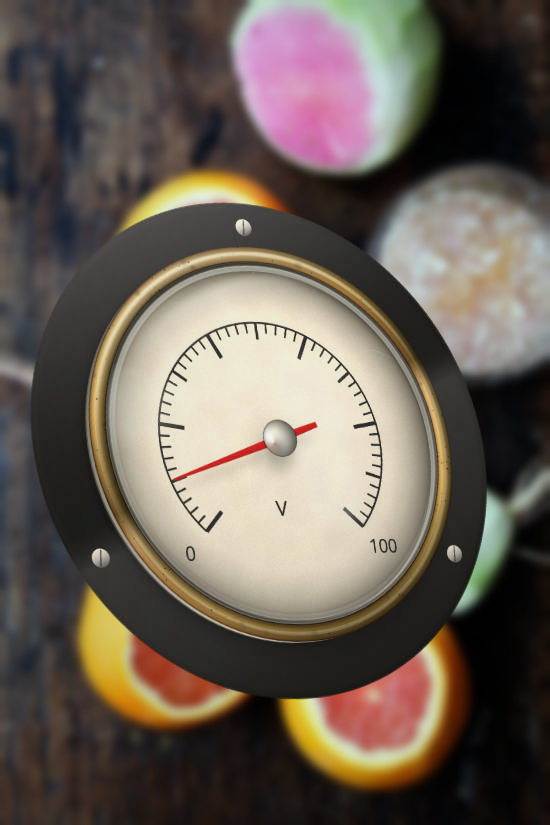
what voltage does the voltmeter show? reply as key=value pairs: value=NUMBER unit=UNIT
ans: value=10 unit=V
